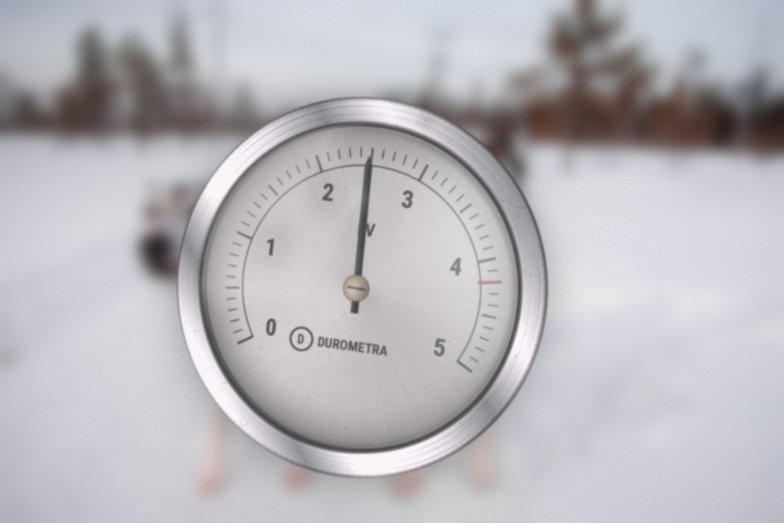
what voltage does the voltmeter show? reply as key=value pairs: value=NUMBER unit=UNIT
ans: value=2.5 unit=kV
